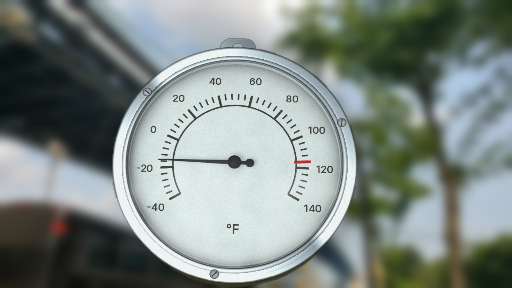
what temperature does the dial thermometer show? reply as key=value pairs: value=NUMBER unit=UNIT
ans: value=-16 unit=°F
